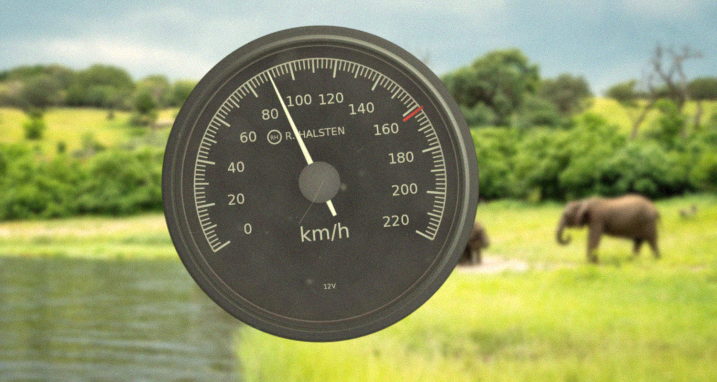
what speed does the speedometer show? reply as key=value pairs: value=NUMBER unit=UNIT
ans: value=90 unit=km/h
